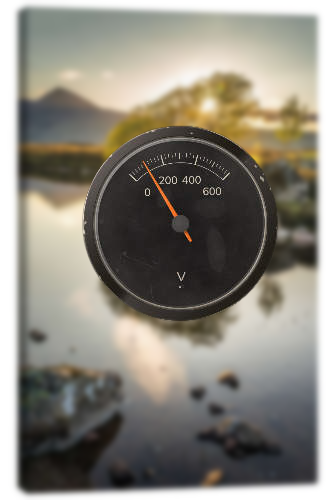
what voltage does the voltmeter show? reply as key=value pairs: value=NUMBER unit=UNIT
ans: value=100 unit=V
